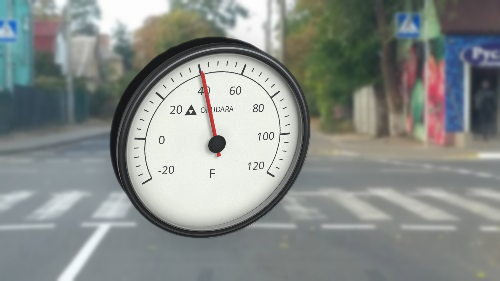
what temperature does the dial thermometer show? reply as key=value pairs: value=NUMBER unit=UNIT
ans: value=40 unit=°F
